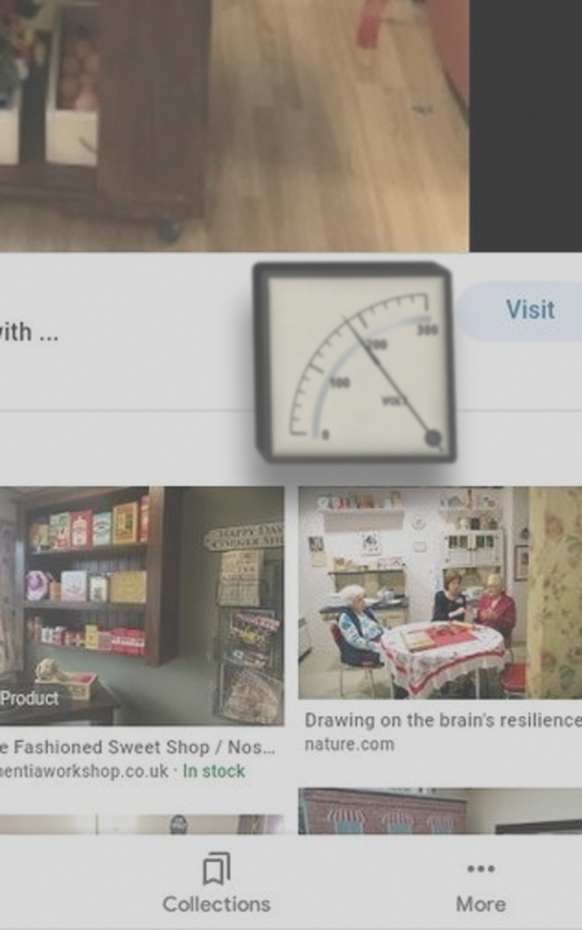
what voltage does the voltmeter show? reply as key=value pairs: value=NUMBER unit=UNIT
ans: value=180 unit=V
